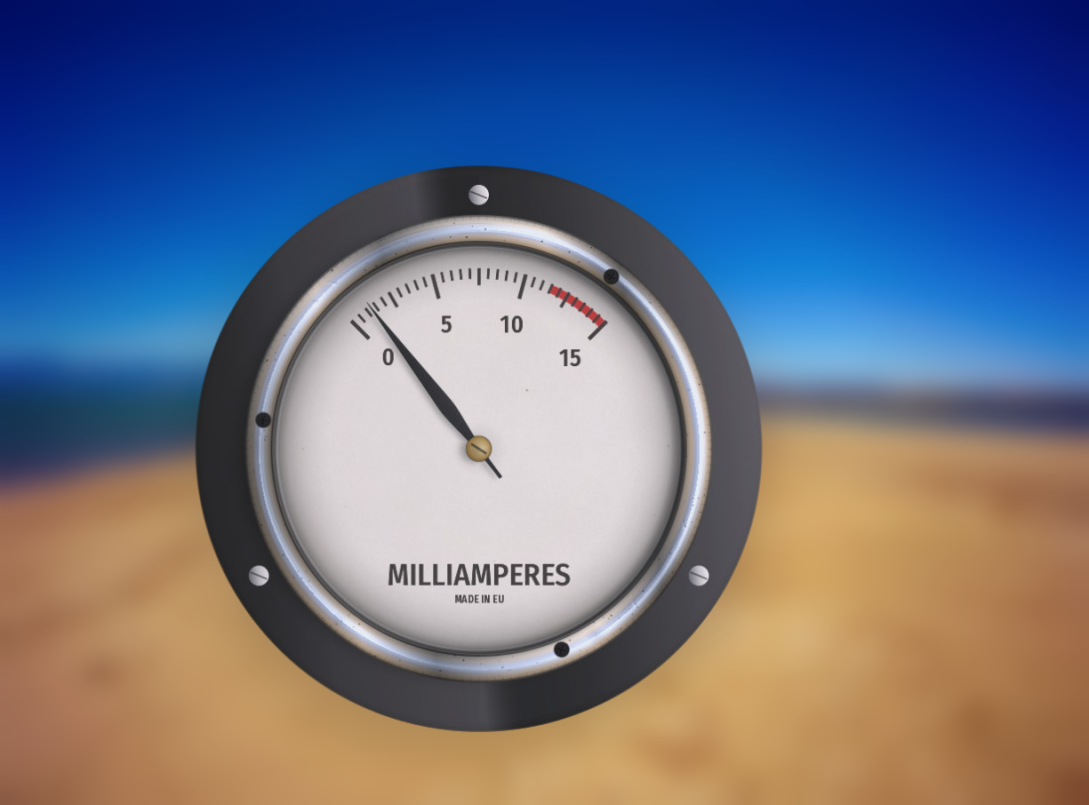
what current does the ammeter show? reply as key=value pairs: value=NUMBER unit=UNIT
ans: value=1.25 unit=mA
